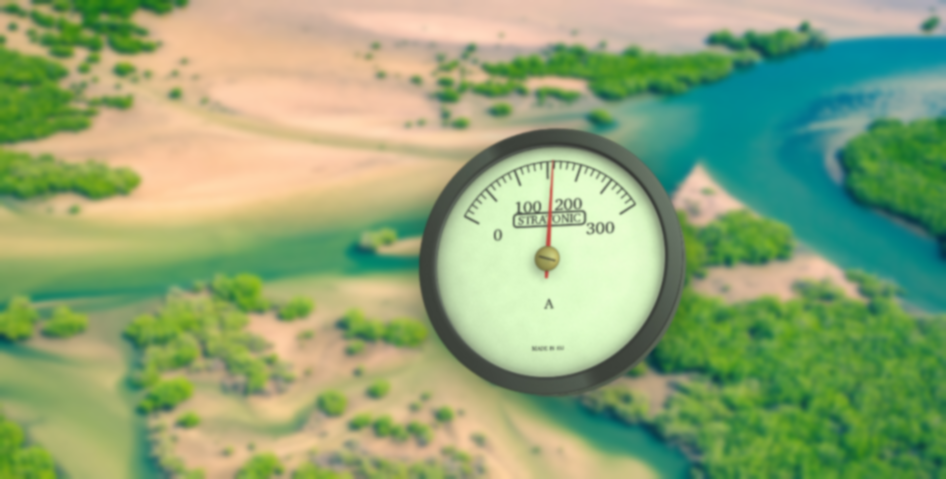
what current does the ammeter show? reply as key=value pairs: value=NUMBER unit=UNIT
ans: value=160 unit=A
